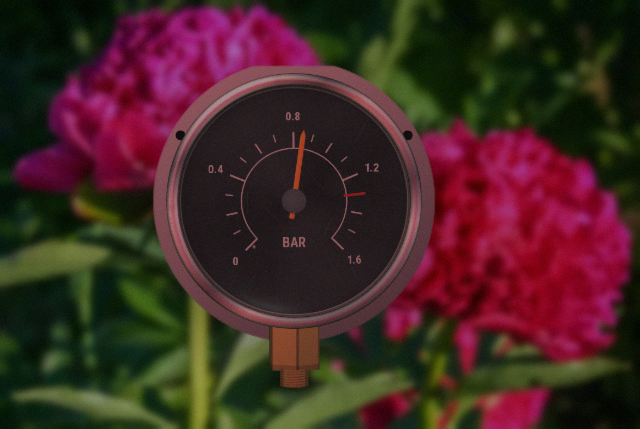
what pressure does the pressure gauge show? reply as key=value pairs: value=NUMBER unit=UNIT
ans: value=0.85 unit=bar
